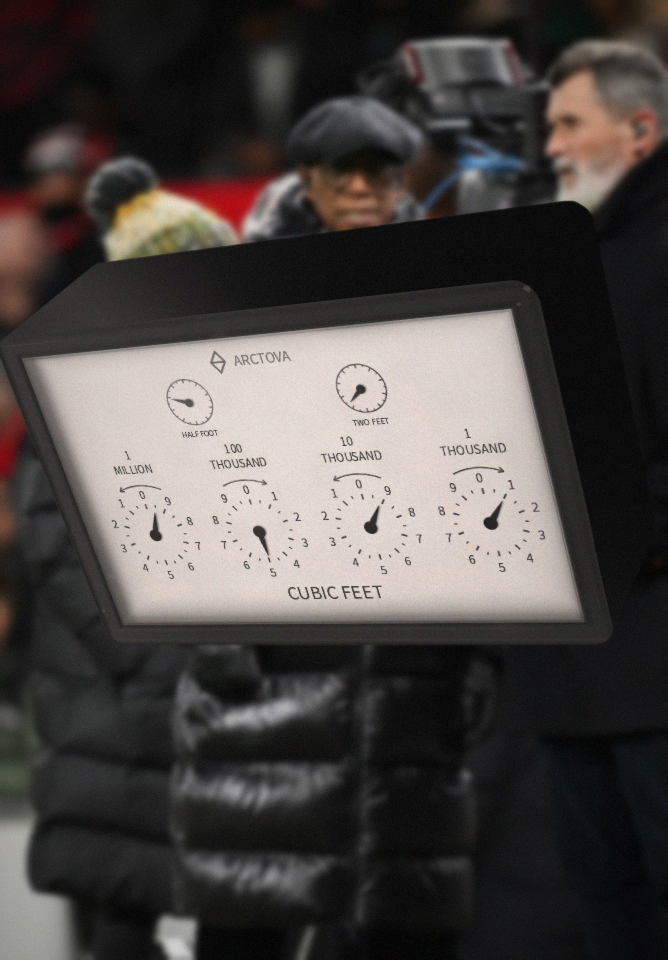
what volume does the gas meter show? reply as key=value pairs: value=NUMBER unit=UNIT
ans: value=949100 unit=ft³
